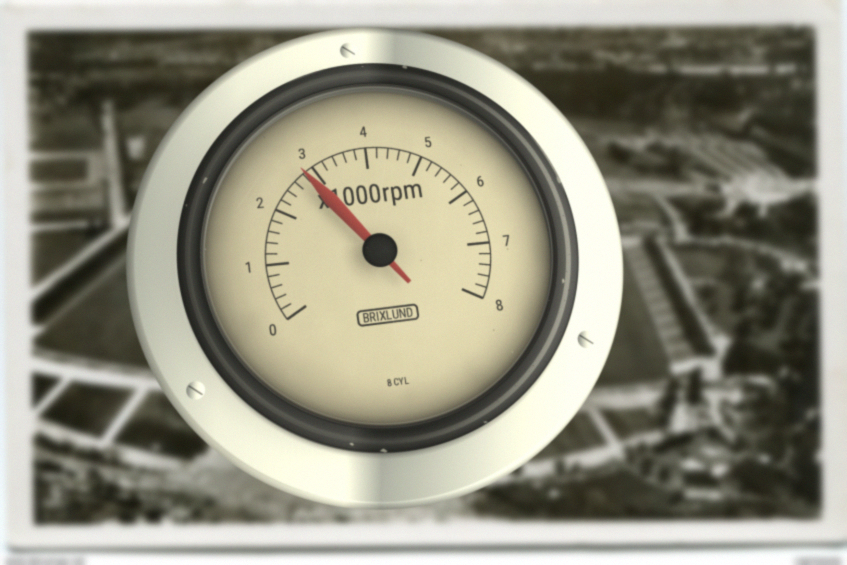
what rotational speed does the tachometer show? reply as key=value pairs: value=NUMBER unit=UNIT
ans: value=2800 unit=rpm
